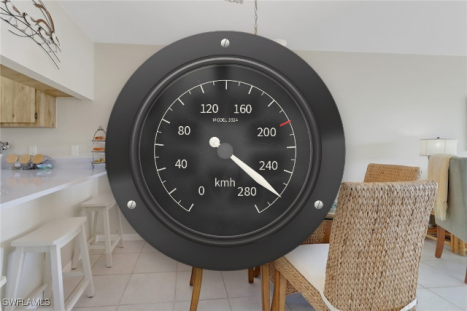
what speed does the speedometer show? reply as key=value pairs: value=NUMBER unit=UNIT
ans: value=260 unit=km/h
